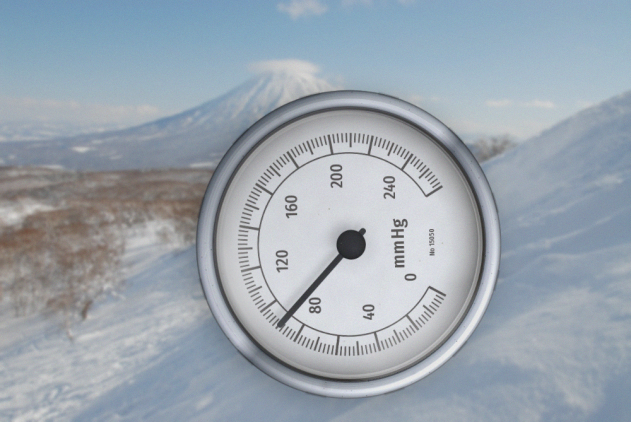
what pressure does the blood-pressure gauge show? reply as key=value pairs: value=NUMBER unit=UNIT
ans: value=90 unit=mmHg
